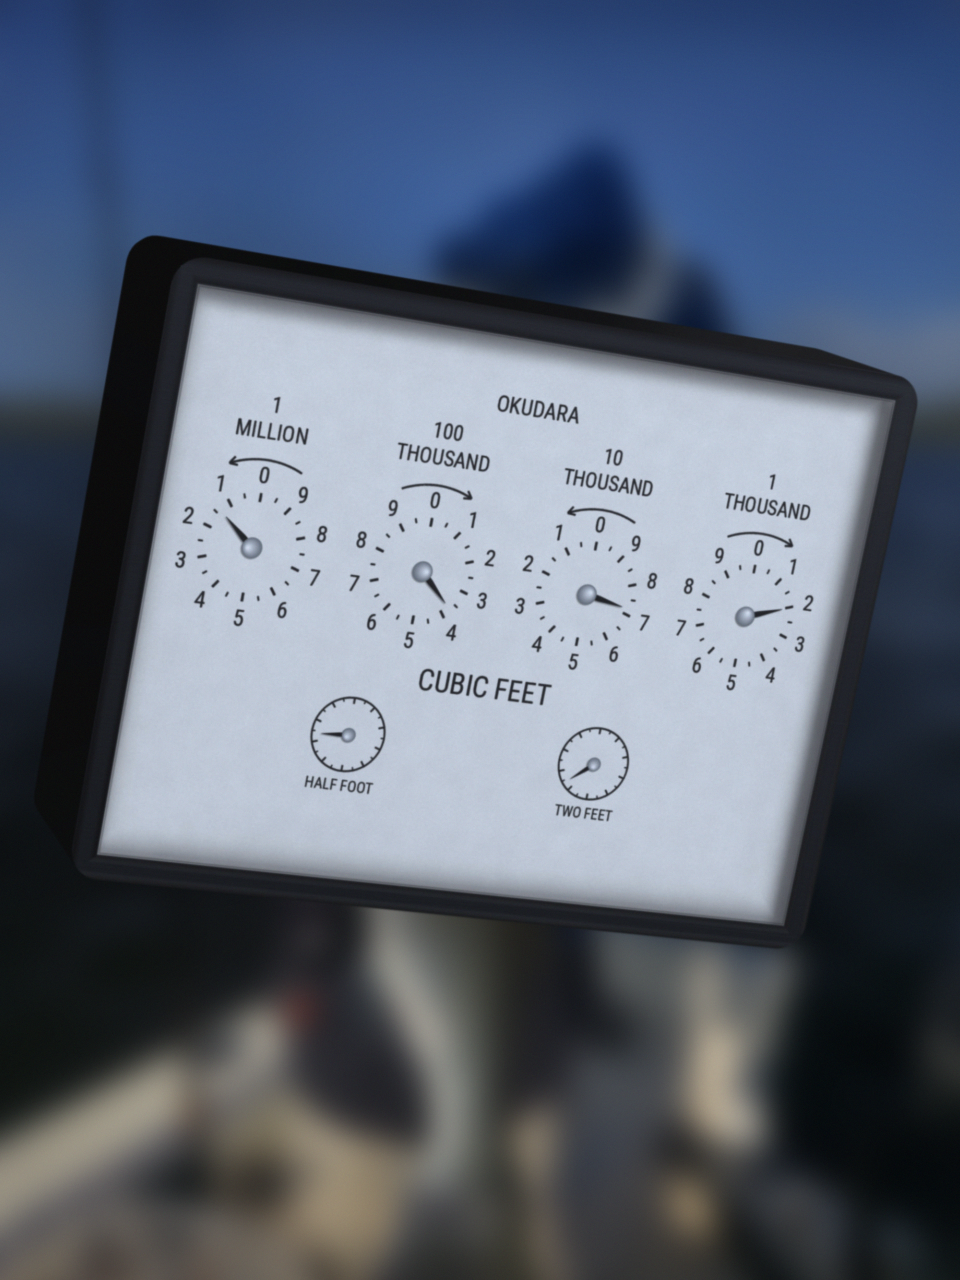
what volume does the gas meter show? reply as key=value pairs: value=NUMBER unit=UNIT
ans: value=137200 unit=ft³
